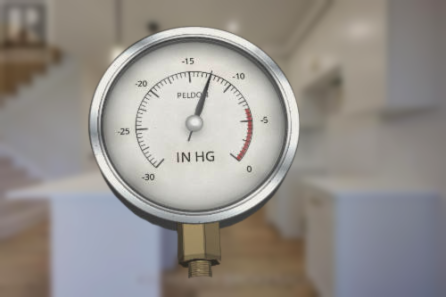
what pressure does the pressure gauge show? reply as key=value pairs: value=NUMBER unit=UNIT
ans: value=-12.5 unit=inHg
